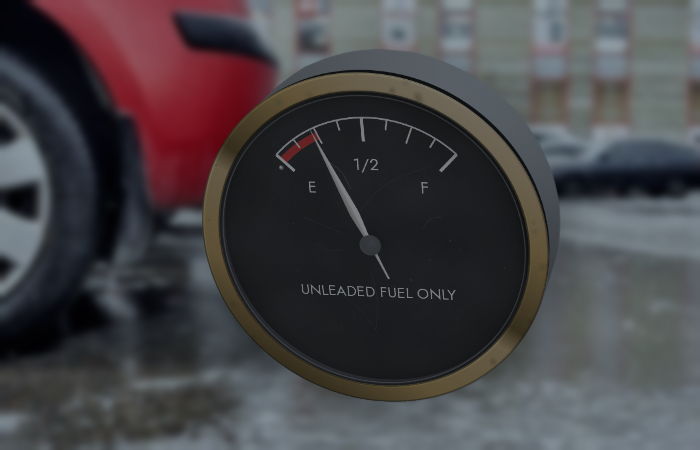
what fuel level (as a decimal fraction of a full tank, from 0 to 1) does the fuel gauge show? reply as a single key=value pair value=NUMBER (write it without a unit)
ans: value=0.25
